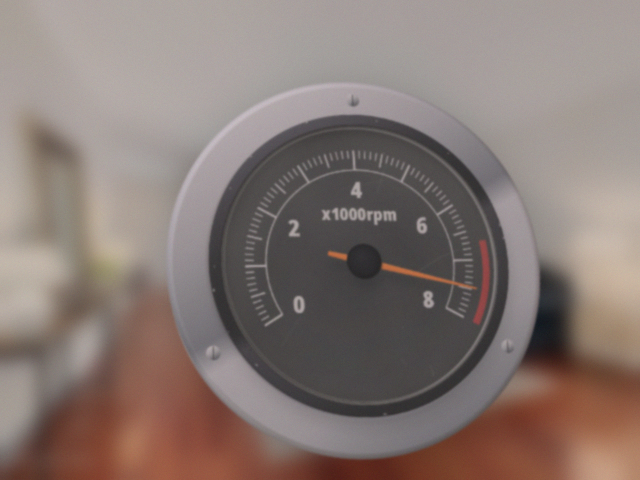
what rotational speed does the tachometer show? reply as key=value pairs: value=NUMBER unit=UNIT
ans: value=7500 unit=rpm
